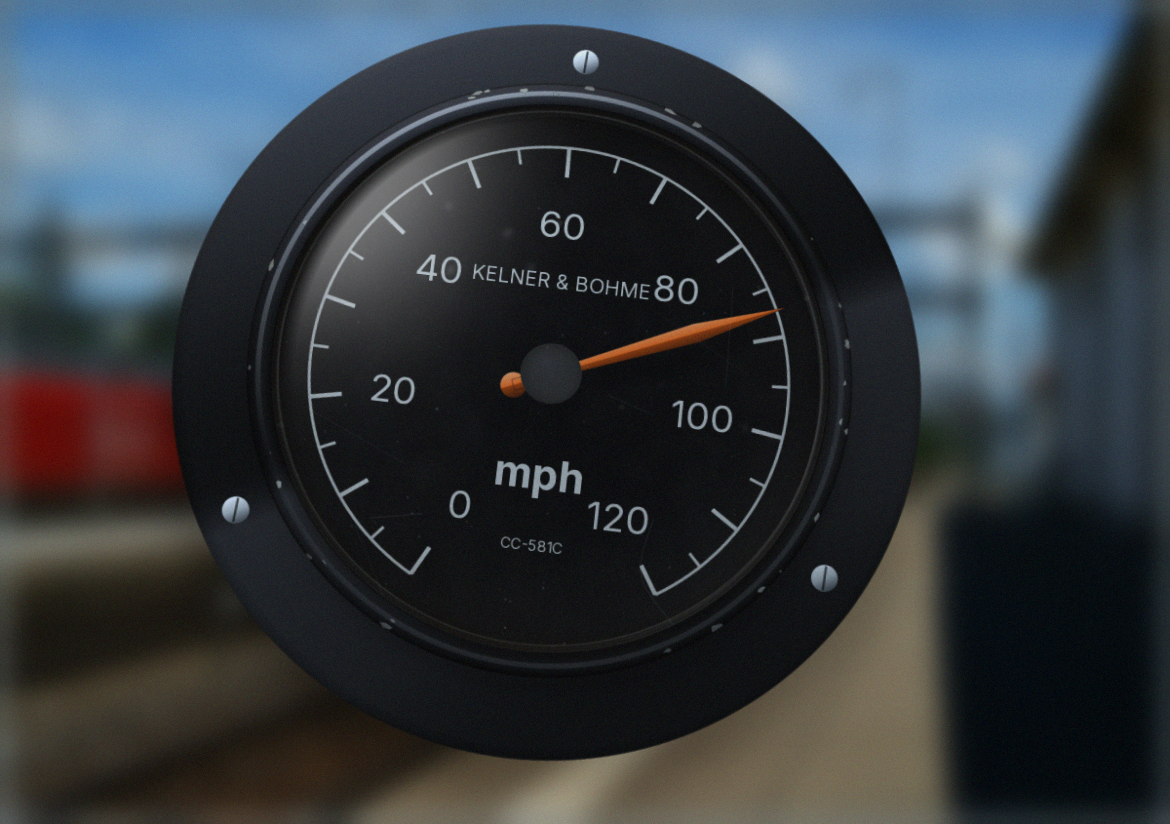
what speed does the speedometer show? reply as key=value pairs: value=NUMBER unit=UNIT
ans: value=87.5 unit=mph
